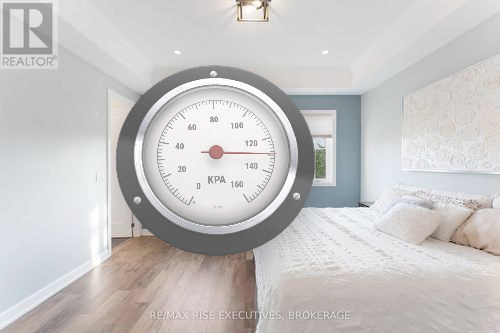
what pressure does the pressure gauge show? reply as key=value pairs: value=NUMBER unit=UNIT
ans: value=130 unit=kPa
